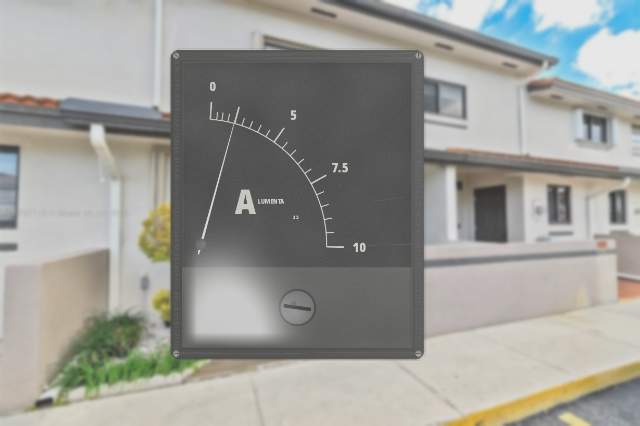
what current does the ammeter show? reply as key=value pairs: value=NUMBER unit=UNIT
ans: value=2.5 unit=A
